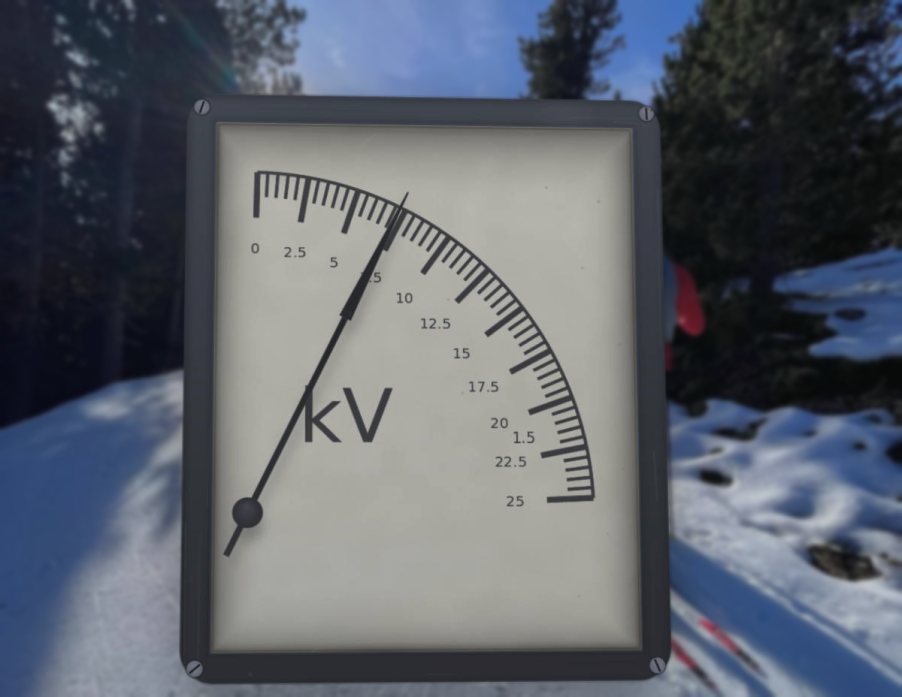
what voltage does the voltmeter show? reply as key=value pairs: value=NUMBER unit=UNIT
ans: value=7.25 unit=kV
